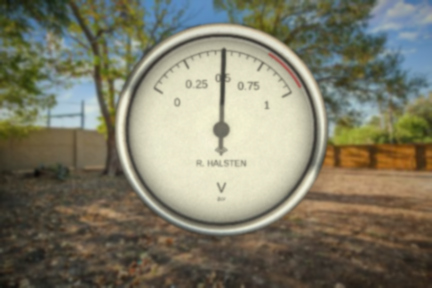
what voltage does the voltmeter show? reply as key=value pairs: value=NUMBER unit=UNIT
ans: value=0.5 unit=V
